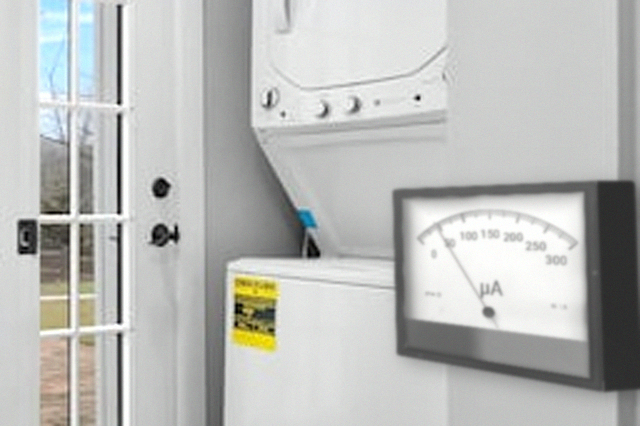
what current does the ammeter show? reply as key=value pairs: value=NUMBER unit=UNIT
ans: value=50 unit=µA
